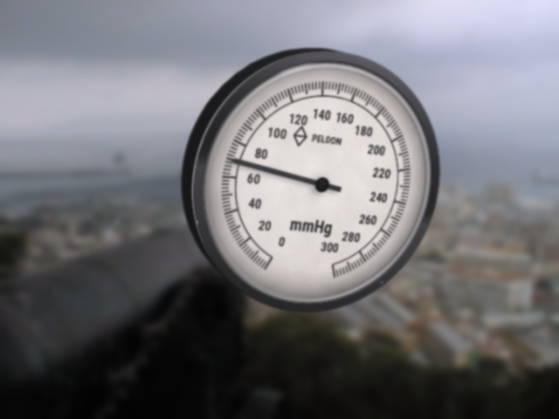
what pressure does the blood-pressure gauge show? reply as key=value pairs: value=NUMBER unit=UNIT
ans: value=70 unit=mmHg
